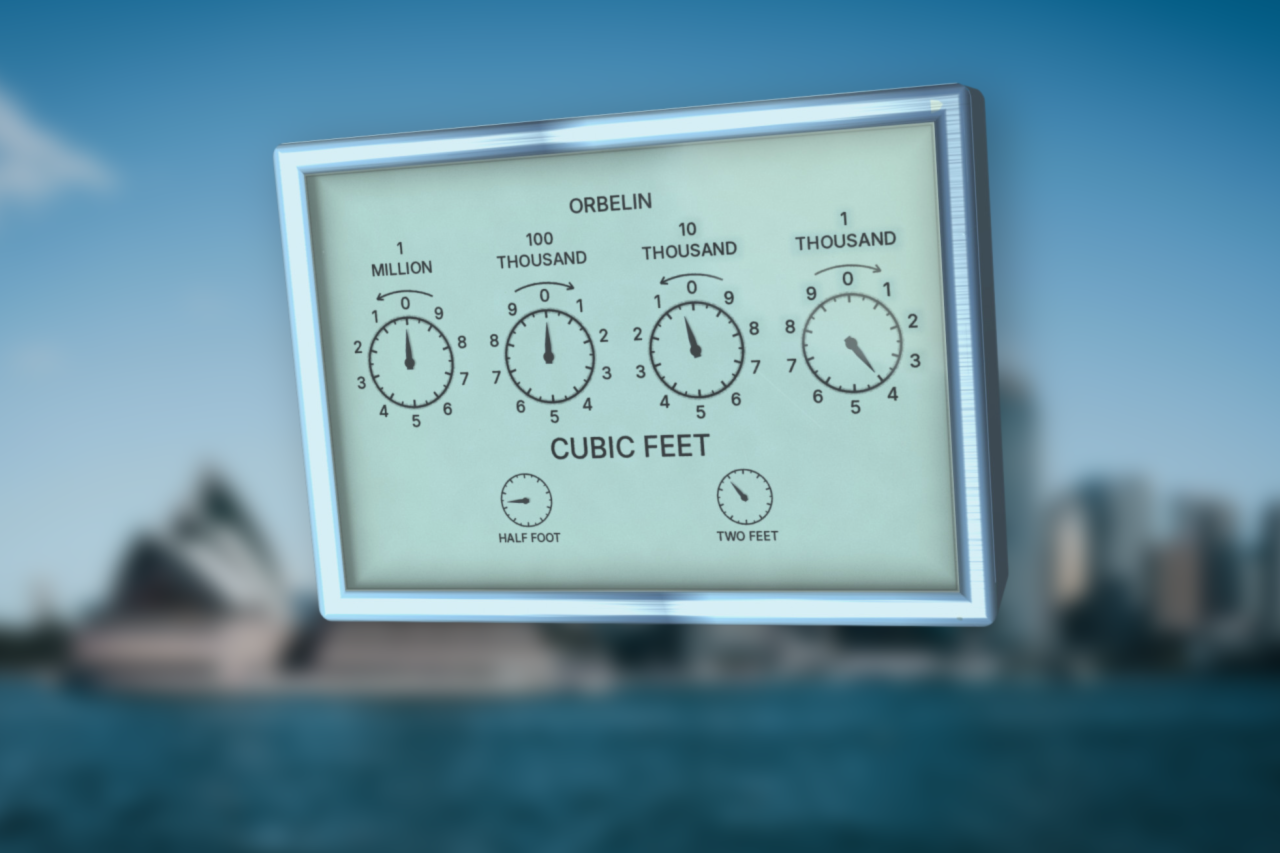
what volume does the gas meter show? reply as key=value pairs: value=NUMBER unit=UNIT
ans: value=400 unit=ft³
